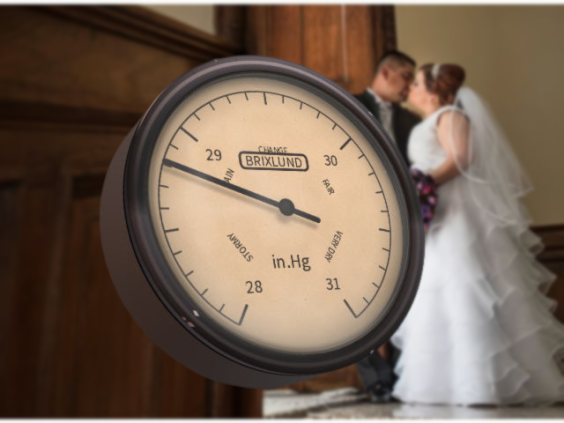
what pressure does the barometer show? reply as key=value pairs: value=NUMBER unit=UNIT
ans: value=28.8 unit=inHg
